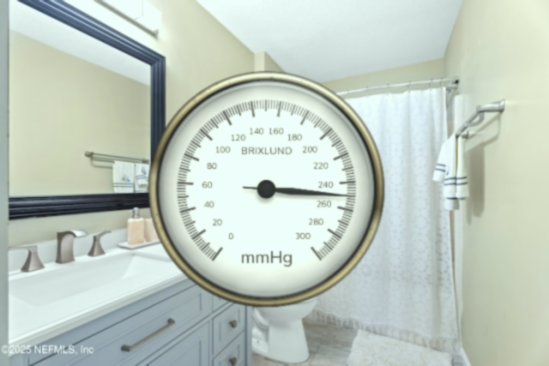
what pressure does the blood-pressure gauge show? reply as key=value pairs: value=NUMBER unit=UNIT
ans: value=250 unit=mmHg
